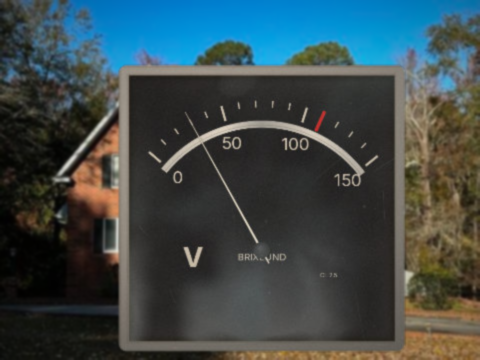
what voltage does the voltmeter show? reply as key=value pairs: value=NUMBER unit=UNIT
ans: value=30 unit=V
